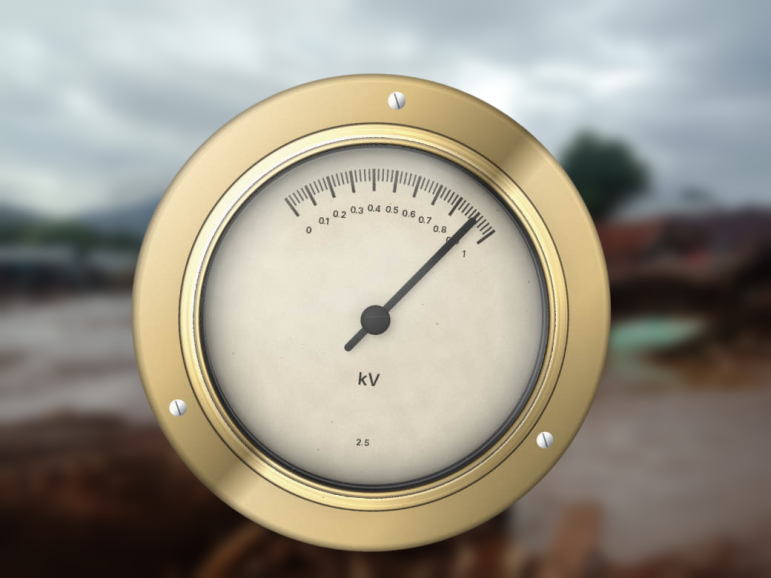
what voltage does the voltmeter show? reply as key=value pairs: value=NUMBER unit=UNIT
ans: value=0.9 unit=kV
